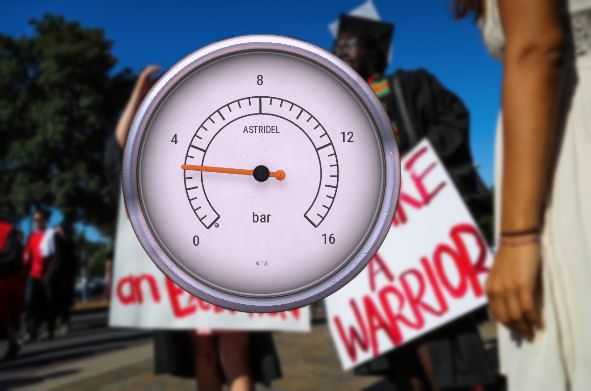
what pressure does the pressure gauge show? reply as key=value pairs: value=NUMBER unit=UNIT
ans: value=3 unit=bar
